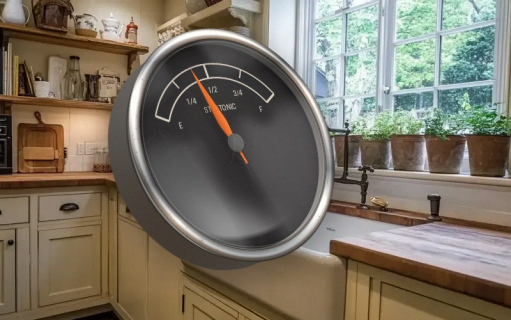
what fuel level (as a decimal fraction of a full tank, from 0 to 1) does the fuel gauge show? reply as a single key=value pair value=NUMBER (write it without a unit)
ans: value=0.375
